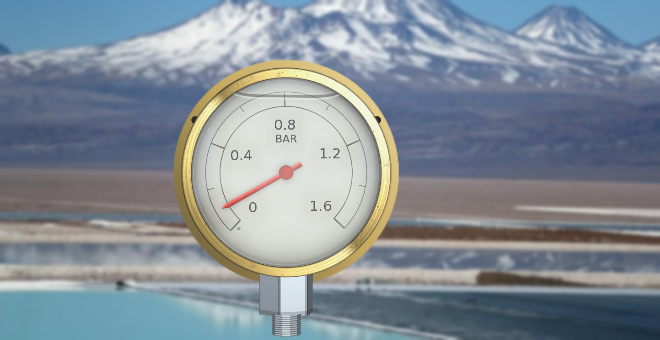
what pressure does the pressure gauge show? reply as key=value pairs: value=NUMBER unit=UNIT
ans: value=0.1 unit=bar
